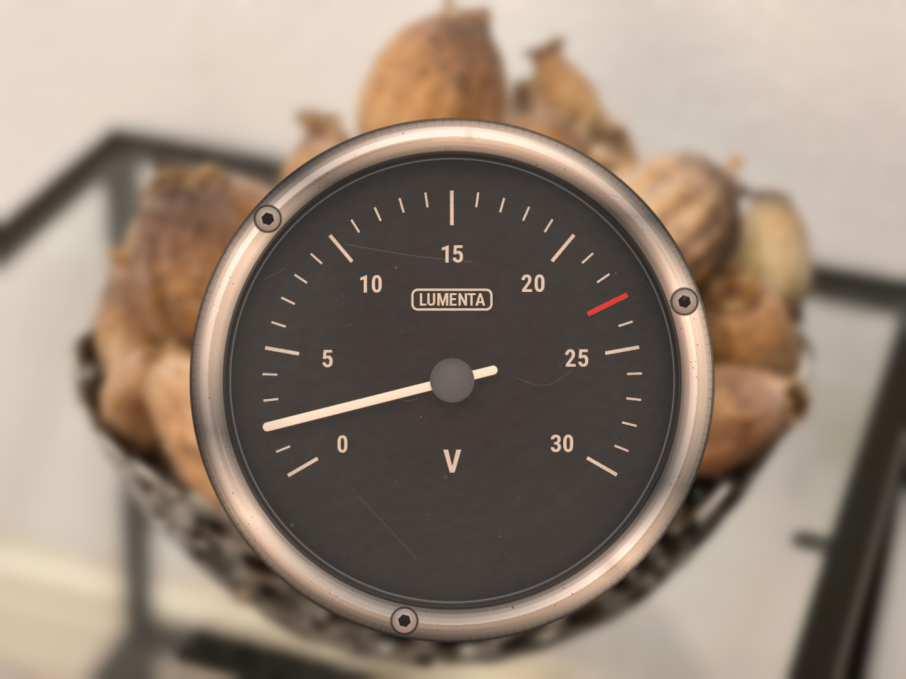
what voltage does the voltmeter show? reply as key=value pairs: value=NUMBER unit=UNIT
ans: value=2 unit=V
